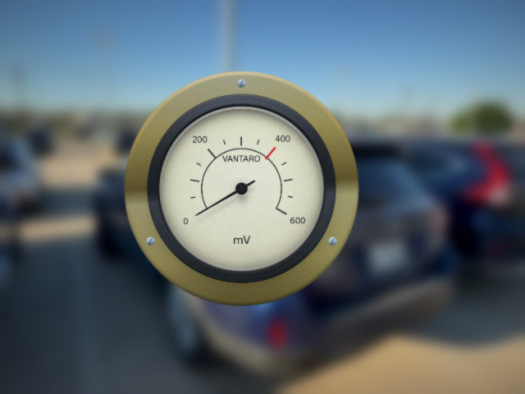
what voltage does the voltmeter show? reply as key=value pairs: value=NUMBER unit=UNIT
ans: value=0 unit=mV
